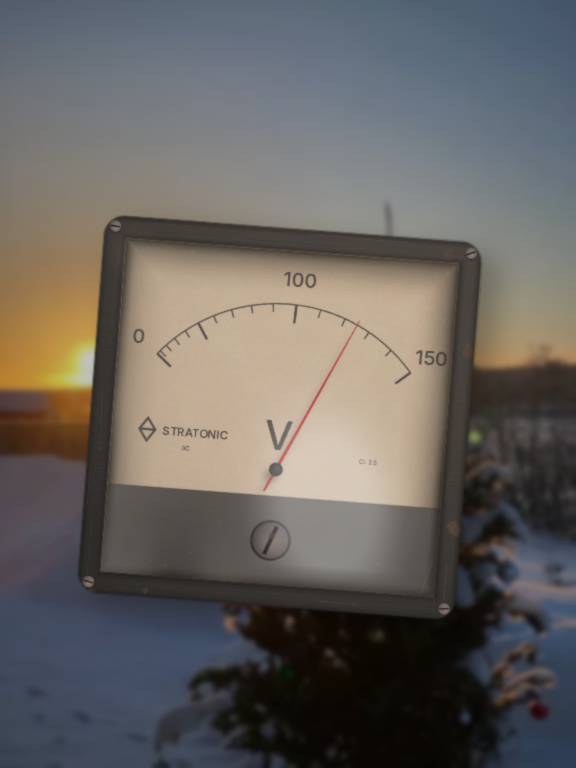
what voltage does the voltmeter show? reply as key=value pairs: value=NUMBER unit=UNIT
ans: value=125 unit=V
